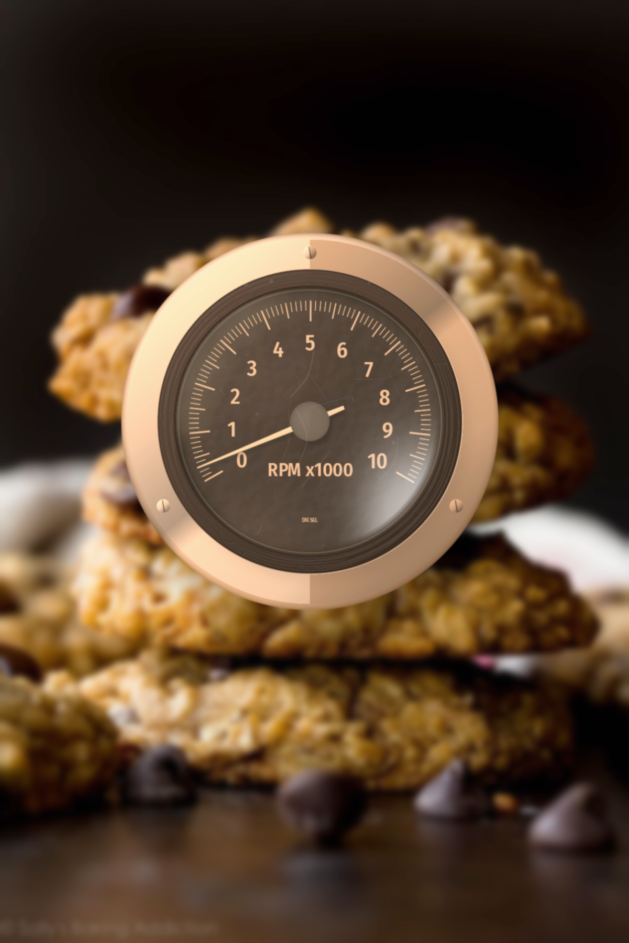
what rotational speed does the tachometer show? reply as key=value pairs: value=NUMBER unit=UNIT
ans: value=300 unit=rpm
